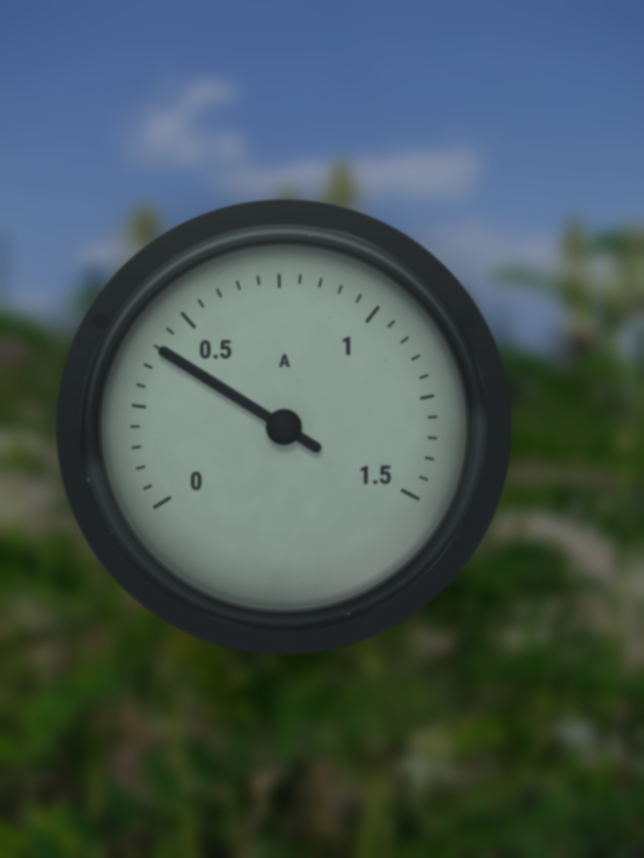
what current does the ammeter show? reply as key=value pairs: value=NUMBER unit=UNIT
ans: value=0.4 unit=A
